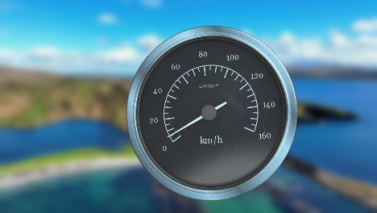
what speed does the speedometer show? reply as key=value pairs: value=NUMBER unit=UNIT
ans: value=5 unit=km/h
